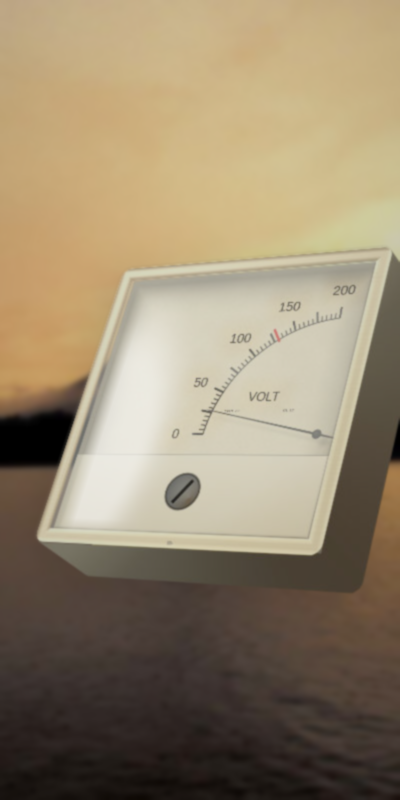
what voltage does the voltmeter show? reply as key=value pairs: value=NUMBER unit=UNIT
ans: value=25 unit=V
